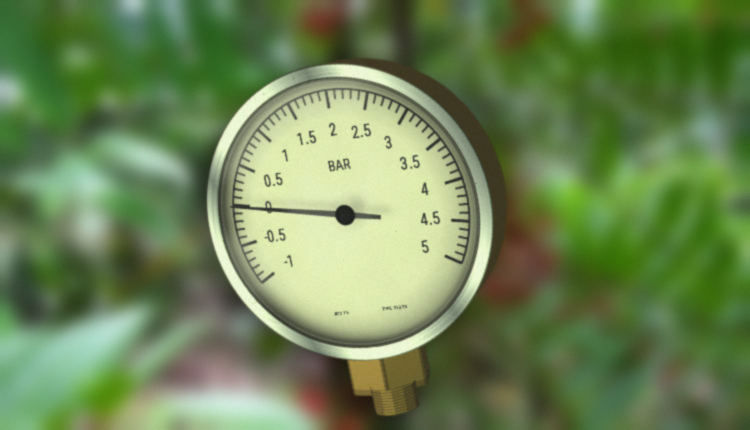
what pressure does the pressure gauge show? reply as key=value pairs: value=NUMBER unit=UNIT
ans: value=0 unit=bar
